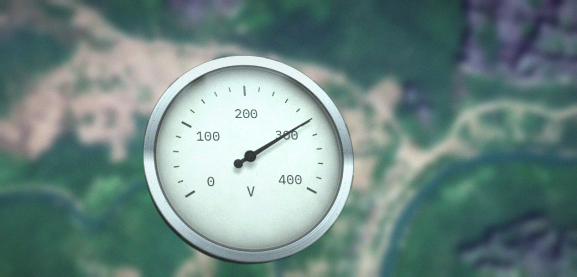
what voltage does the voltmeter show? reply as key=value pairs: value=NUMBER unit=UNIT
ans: value=300 unit=V
